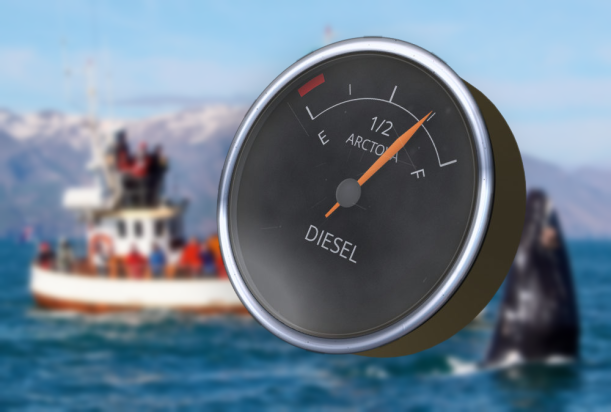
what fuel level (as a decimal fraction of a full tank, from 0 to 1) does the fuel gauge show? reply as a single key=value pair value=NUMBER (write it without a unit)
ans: value=0.75
